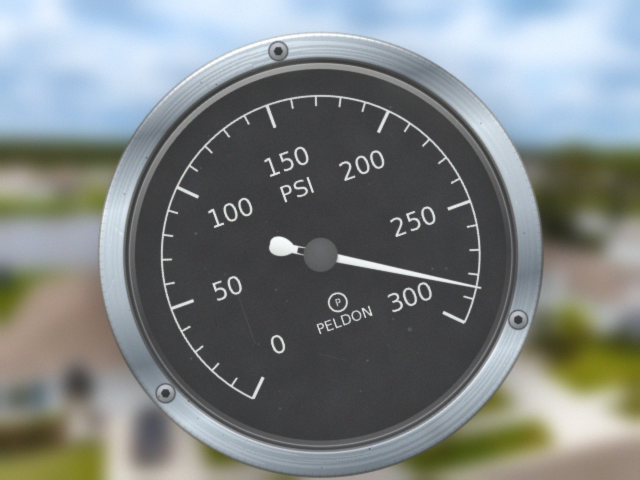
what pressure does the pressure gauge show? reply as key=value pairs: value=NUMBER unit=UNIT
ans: value=285 unit=psi
